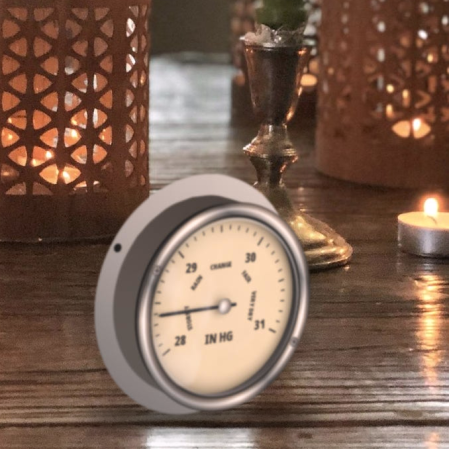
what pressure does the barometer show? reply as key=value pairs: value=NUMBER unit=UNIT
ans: value=28.4 unit=inHg
